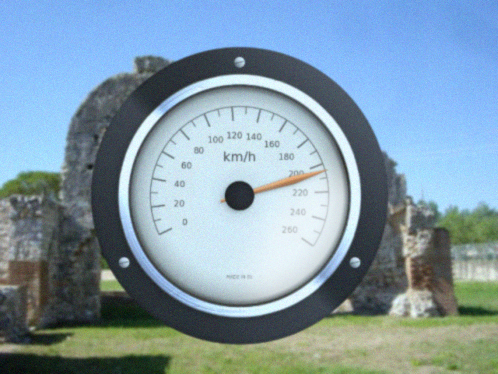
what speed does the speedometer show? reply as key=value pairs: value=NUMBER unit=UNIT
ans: value=205 unit=km/h
